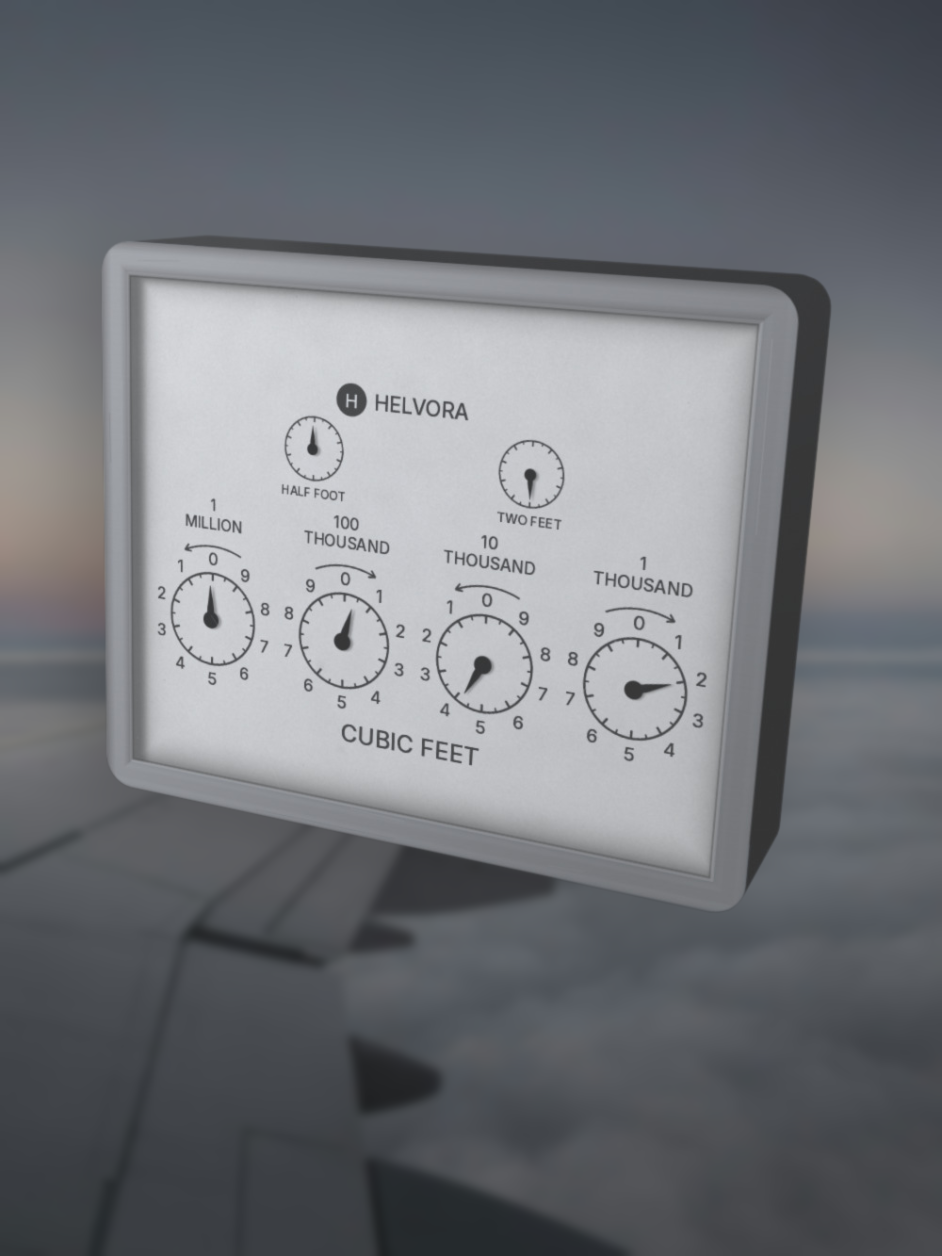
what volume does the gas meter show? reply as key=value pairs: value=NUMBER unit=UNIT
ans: value=4200 unit=ft³
